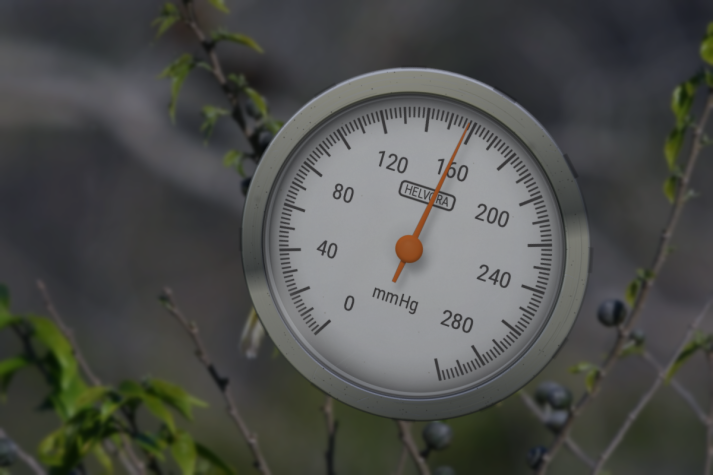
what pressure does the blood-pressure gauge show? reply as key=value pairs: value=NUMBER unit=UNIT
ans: value=158 unit=mmHg
